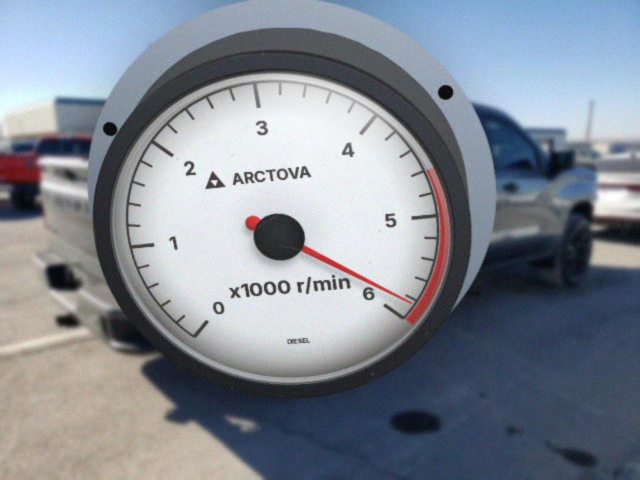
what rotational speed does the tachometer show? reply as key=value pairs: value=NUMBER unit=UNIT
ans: value=5800 unit=rpm
